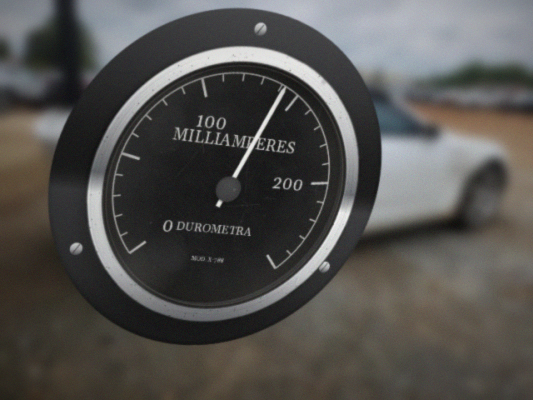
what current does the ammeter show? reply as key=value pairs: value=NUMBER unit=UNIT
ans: value=140 unit=mA
